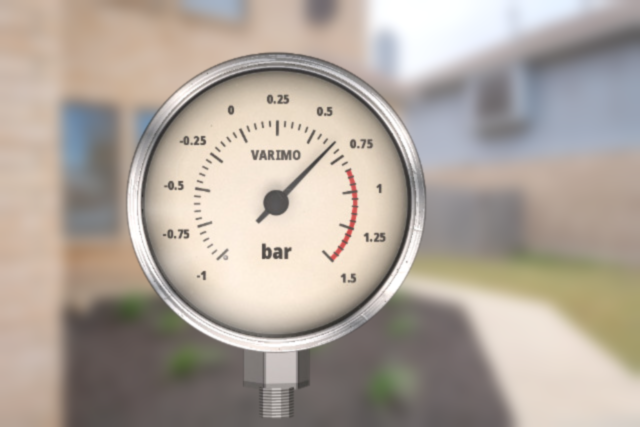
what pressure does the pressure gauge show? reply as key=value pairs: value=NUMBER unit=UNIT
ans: value=0.65 unit=bar
